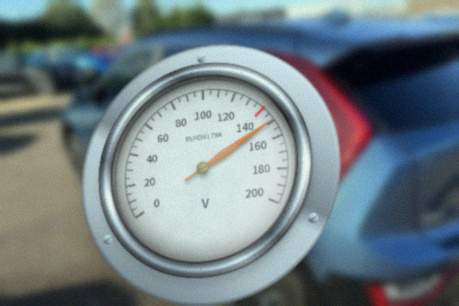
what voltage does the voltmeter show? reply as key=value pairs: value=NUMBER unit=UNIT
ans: value=150 unit=V
